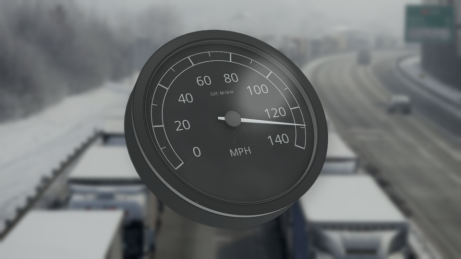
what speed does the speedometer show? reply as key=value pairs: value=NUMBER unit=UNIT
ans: value=130 unit=mph
